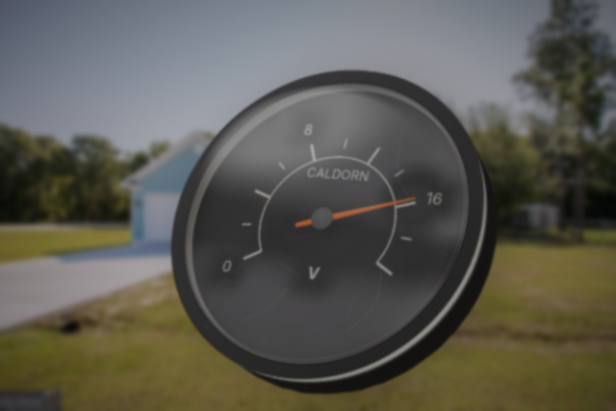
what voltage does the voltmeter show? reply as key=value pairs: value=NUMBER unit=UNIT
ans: value=16 unit=V
